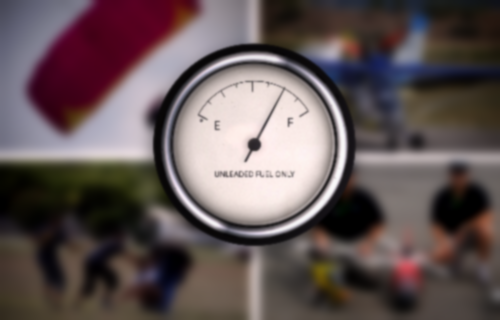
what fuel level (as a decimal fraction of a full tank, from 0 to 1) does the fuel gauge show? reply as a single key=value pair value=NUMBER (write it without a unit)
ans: value=0.75
